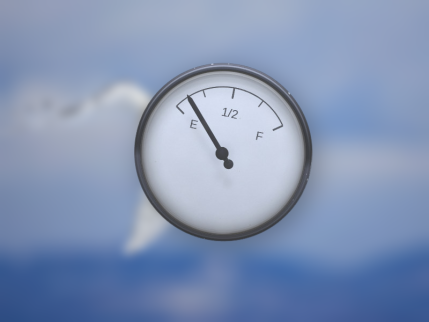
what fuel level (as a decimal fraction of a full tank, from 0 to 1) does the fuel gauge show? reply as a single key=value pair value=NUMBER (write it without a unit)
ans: value=0.125
